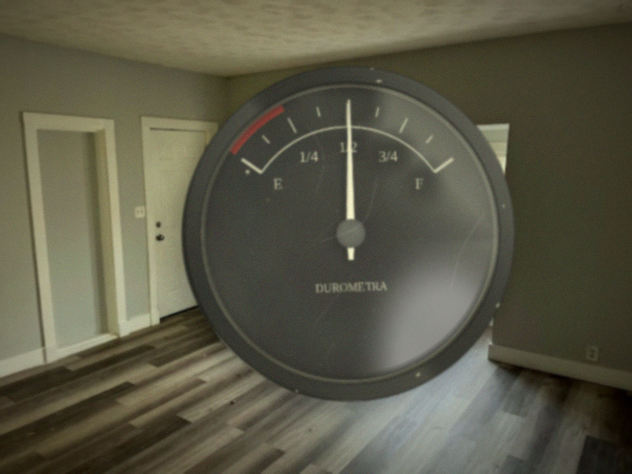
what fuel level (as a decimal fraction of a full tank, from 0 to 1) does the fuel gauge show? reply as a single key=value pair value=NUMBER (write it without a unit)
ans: value=0.5
